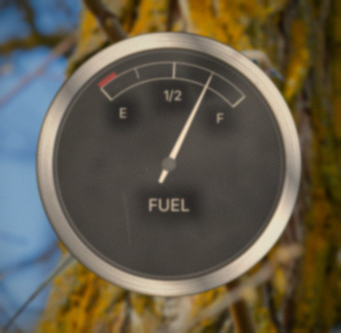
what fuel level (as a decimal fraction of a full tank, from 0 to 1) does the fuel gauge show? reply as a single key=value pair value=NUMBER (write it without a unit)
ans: value=0.75
